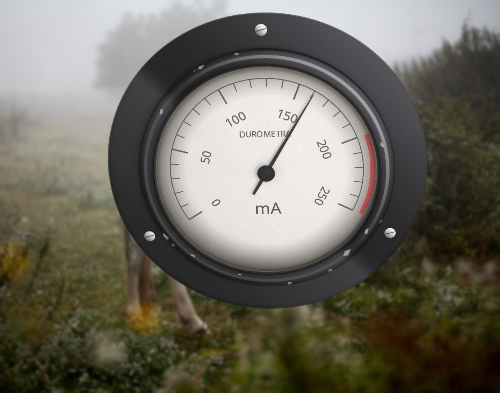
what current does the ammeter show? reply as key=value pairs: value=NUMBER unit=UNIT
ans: value=160 unit=mA
